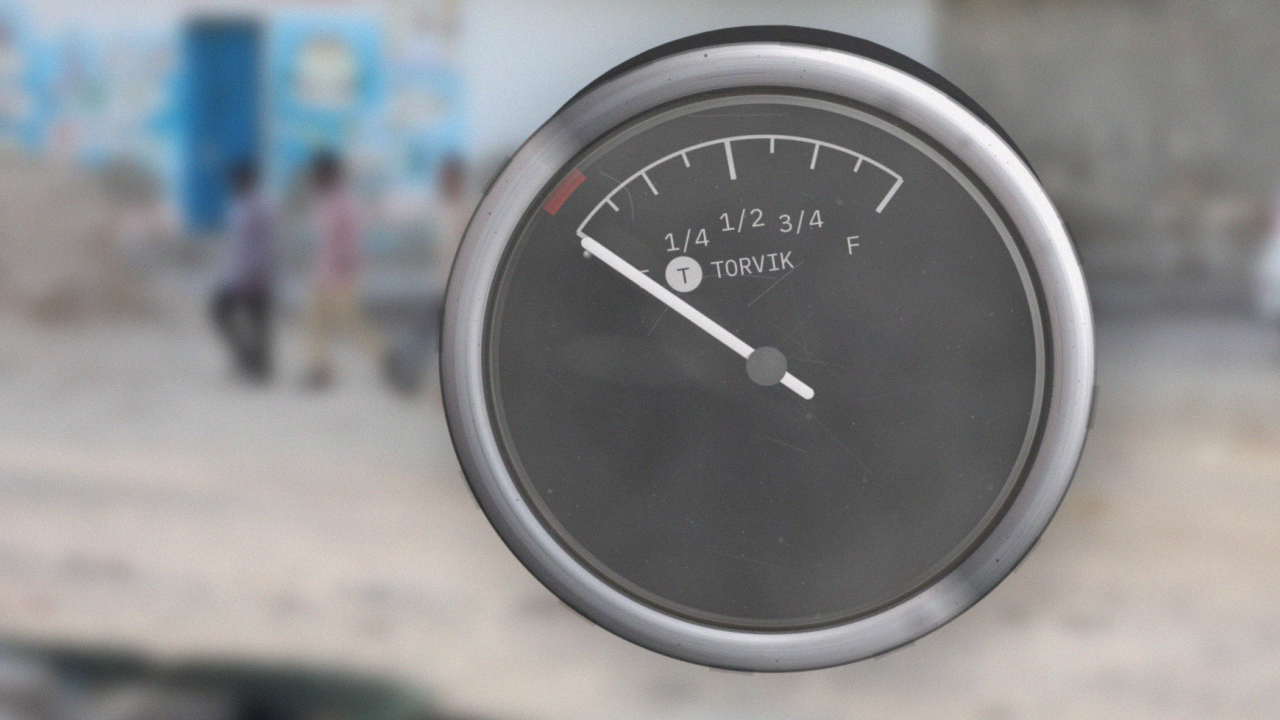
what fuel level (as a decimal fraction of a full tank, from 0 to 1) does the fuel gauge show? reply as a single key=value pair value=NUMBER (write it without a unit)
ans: value=0
